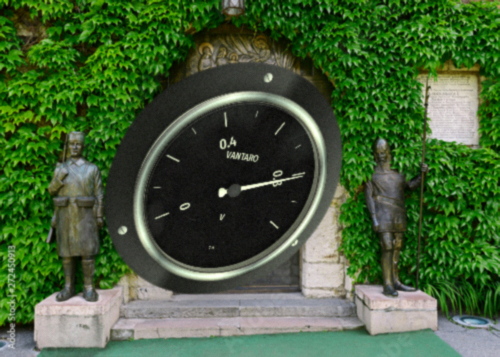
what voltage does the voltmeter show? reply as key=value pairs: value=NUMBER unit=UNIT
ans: value=0.8 unit=V
